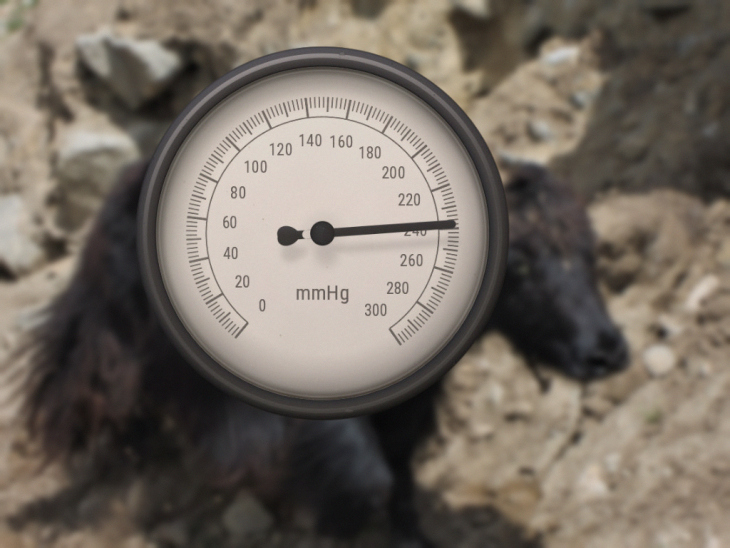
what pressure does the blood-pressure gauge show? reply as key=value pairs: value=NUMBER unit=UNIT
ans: value=238 unit=mmHg
